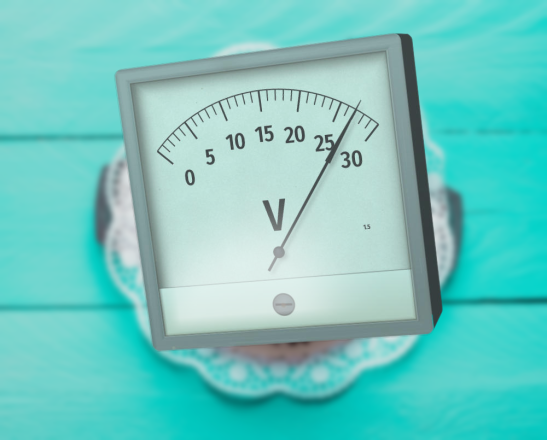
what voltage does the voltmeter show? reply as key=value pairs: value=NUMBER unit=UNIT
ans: value=27 unit=V
